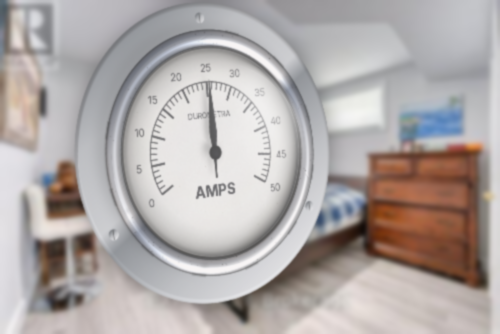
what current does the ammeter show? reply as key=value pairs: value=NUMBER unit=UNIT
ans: value=25 unit=A
